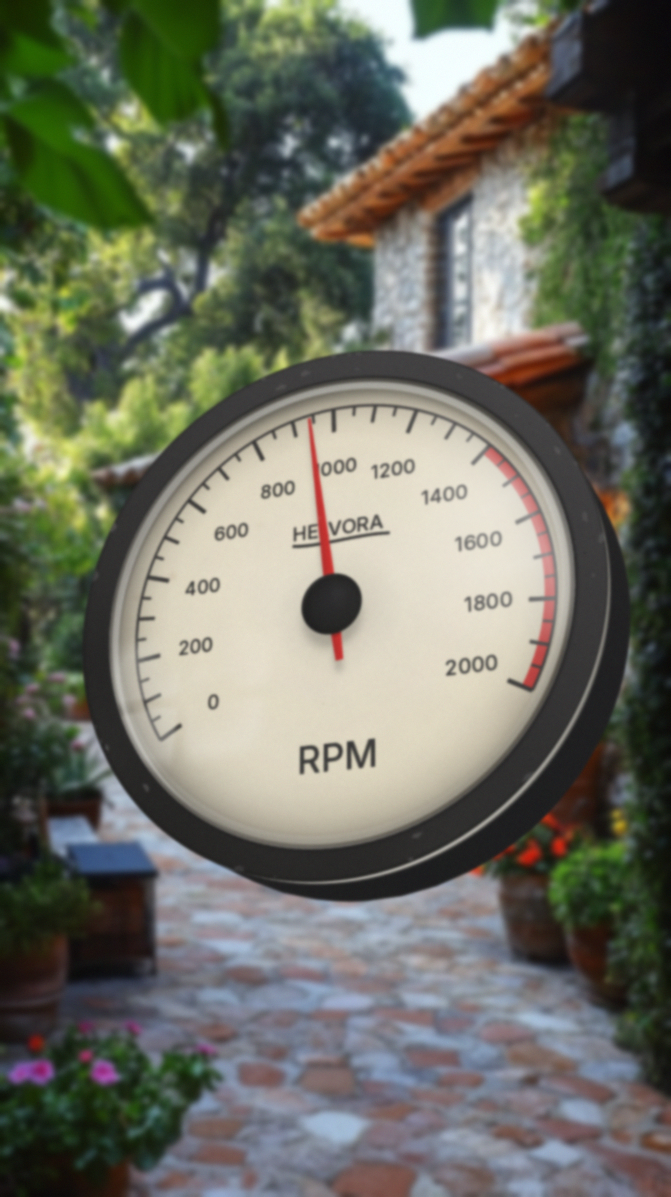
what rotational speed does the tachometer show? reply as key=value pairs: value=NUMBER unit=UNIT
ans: value=950 unit=rpm
